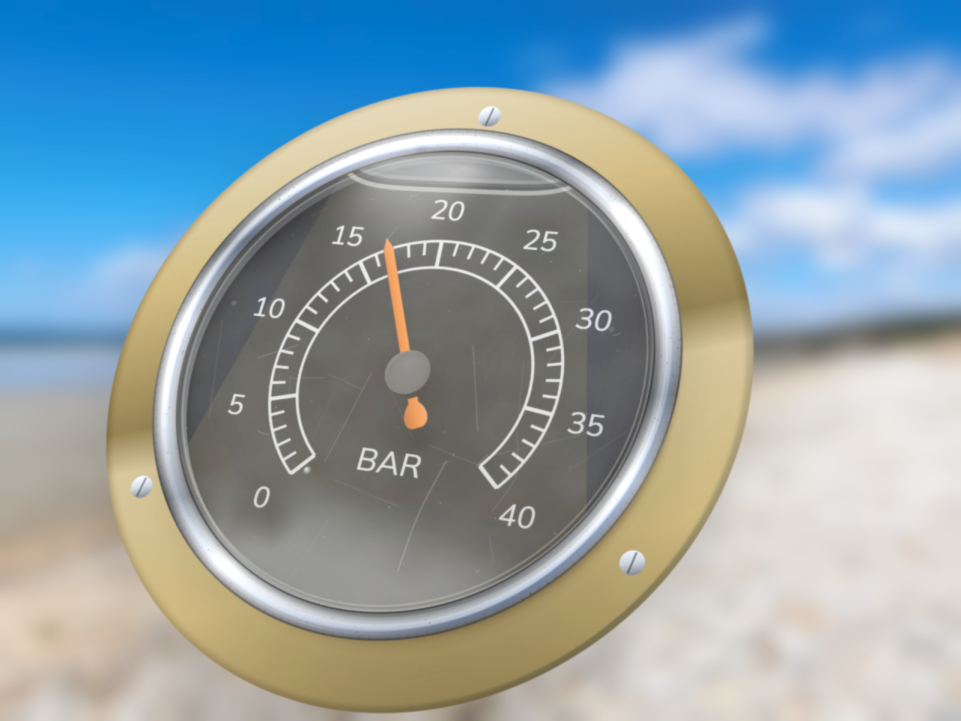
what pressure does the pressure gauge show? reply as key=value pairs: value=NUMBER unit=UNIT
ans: value=17 unit=bar
